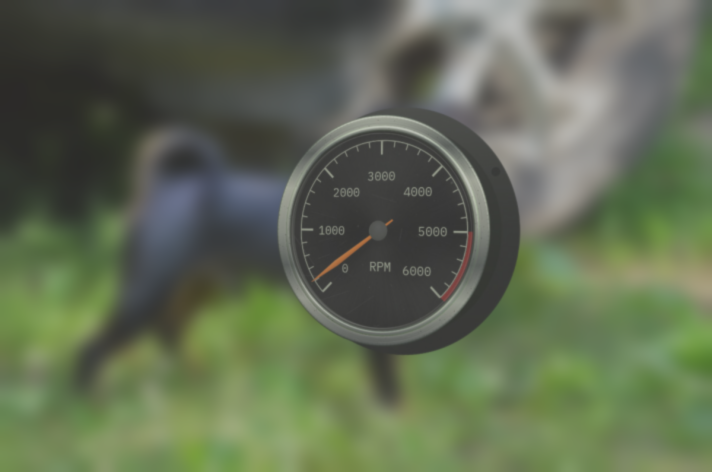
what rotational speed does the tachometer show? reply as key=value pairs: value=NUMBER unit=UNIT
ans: value=200 unit=rpm
